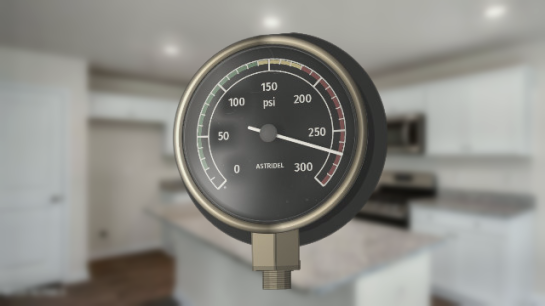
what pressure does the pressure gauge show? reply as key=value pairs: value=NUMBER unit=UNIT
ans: value=270 unit=psi
